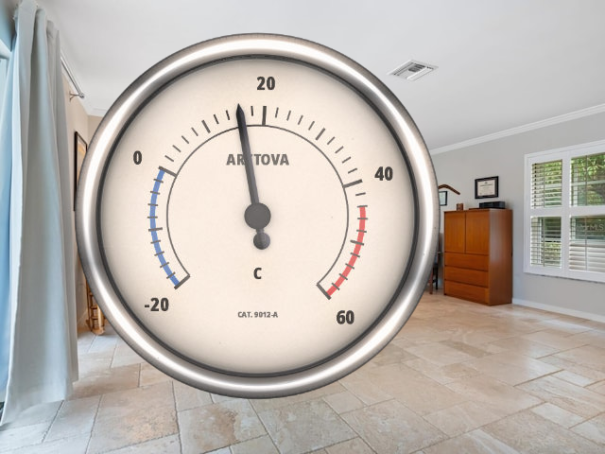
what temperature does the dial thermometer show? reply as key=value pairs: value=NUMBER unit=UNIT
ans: value=16 unit=°C
